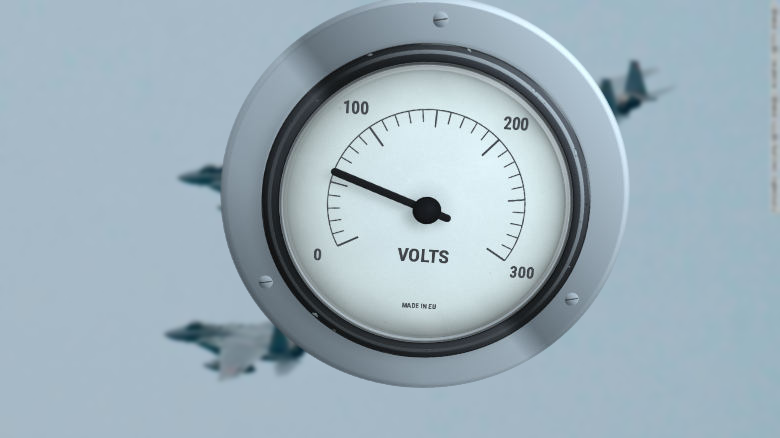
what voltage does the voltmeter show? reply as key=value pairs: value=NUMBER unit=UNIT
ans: value=60 unit=V
